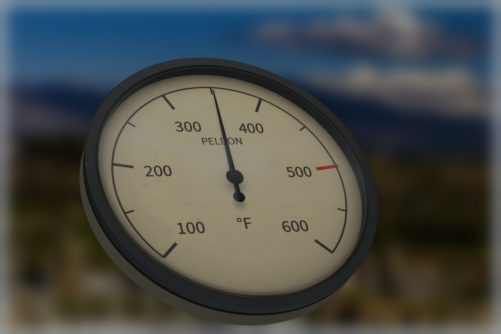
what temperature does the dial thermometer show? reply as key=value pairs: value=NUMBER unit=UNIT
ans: value=350 unit=°F
